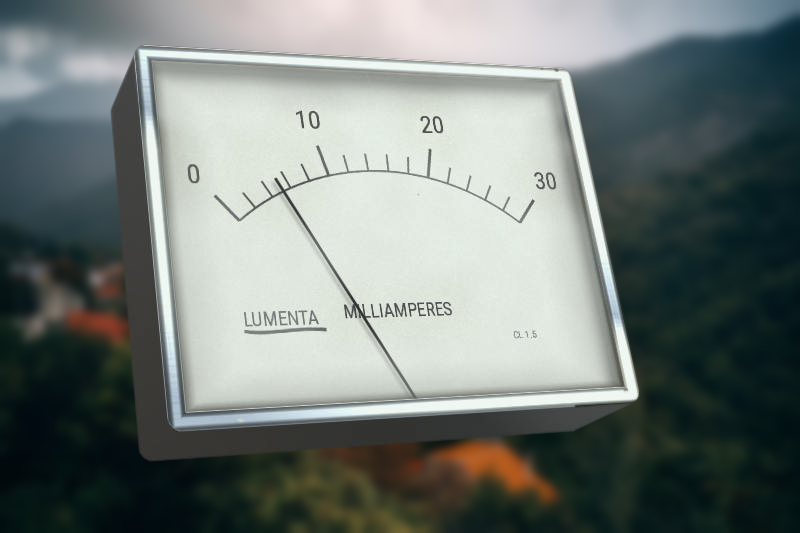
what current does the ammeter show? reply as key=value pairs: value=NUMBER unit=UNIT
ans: value=5 unit=mA
